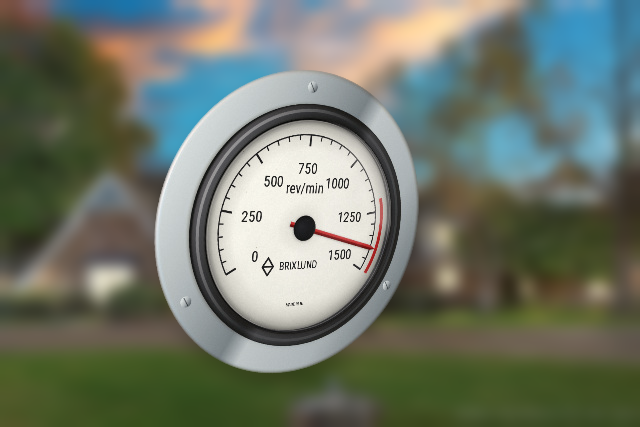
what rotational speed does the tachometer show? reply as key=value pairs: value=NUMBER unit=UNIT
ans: value=1400 unit=rpm
